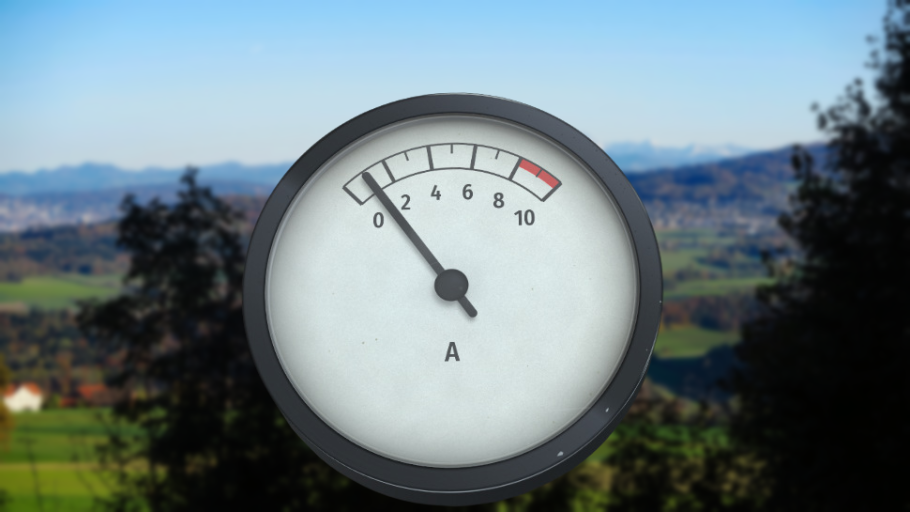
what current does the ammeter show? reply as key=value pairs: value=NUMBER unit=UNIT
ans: value=1 unit=A
